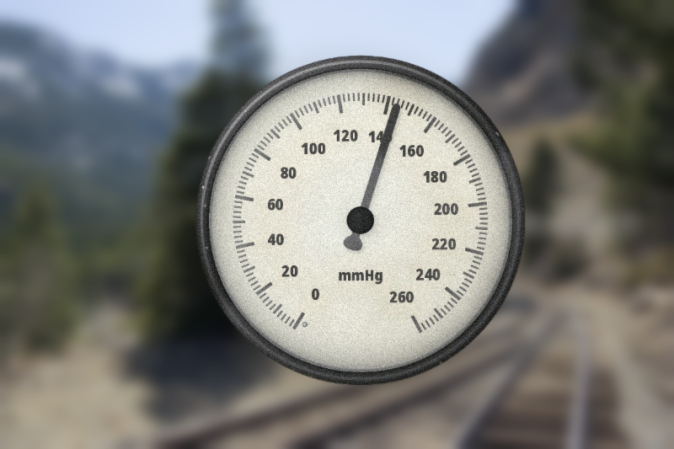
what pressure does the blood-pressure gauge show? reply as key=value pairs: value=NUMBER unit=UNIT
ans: value=144 unit=mmHg
